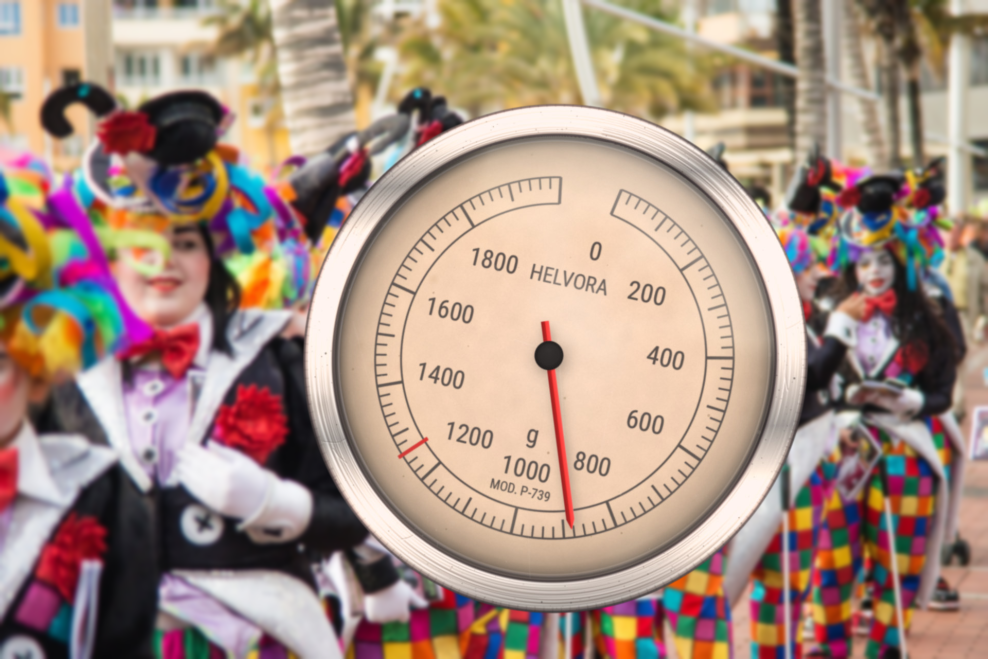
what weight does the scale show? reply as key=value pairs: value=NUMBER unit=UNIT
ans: value=880 unit=g
